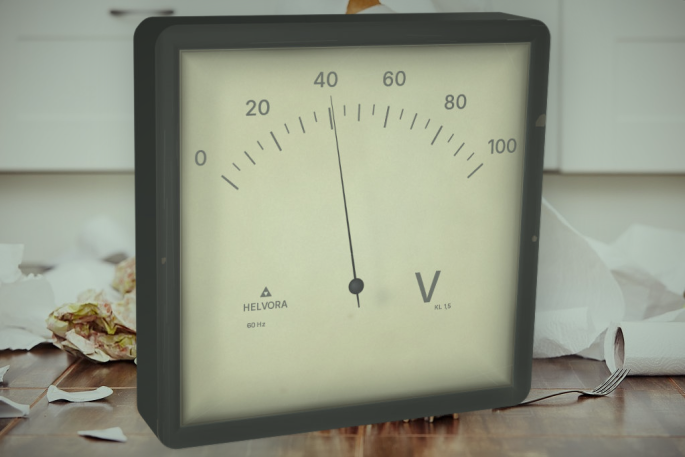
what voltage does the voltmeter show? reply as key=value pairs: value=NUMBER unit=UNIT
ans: value=40 unit=V
